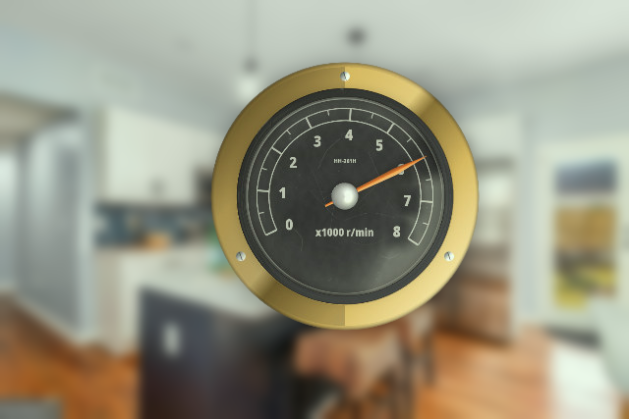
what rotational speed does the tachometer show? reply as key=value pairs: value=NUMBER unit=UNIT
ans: value=6000 unit=rpm
